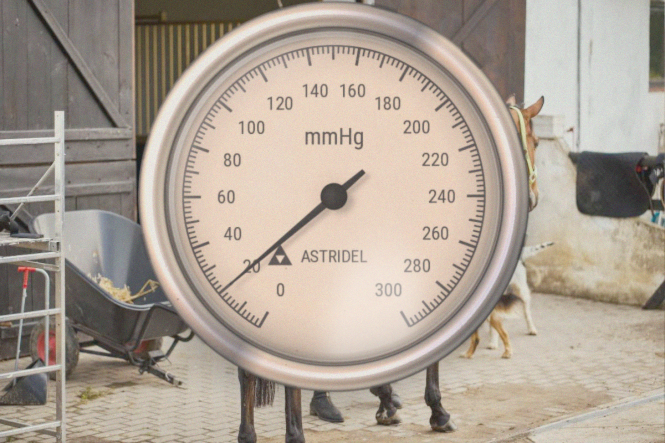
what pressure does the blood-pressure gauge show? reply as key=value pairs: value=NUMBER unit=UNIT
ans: value=20 unit=mmHg
